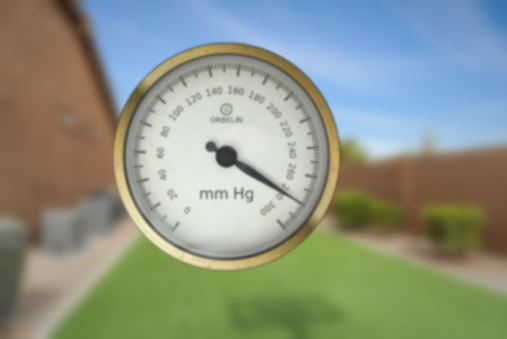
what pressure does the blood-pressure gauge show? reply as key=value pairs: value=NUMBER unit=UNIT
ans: value=280 unit=mmHg
